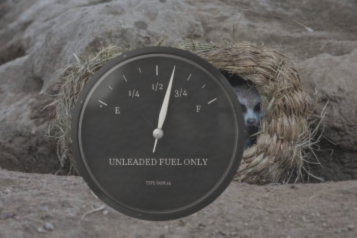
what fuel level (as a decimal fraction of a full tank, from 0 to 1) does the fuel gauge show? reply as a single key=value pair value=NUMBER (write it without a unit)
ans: value=0.625
